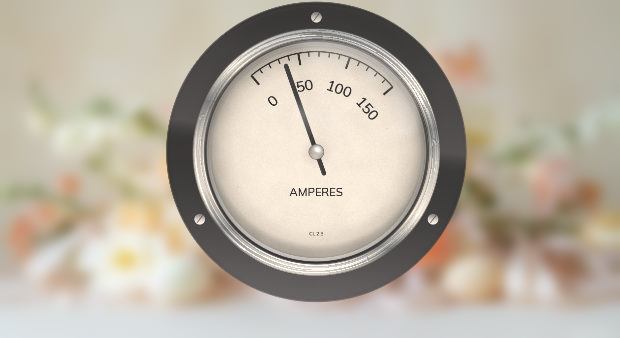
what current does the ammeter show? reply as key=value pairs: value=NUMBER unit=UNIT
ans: value=35 unit=A
